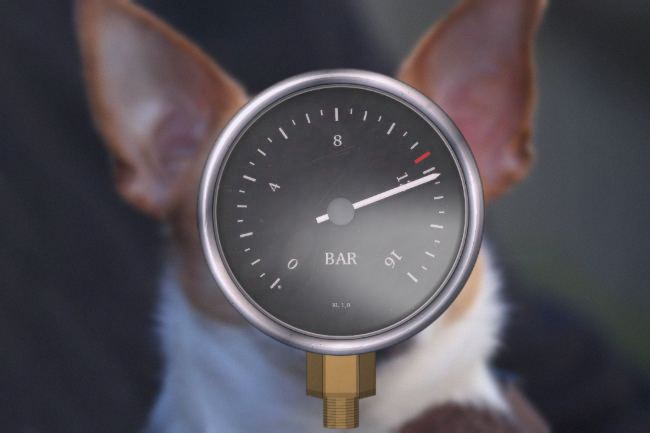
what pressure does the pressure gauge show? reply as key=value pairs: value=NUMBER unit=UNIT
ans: value=12.25 unit=bar
